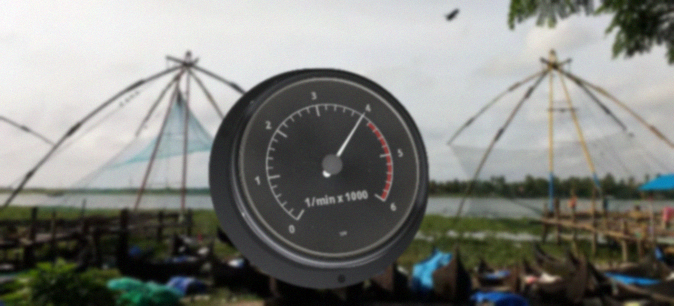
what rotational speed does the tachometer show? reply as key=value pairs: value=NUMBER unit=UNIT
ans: value=4000 unit=rpm
